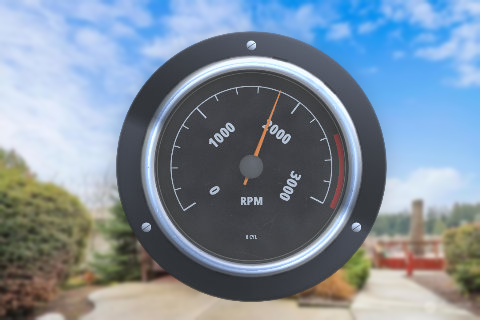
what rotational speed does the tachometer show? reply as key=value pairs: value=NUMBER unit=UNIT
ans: value=1800 unit=rpm
